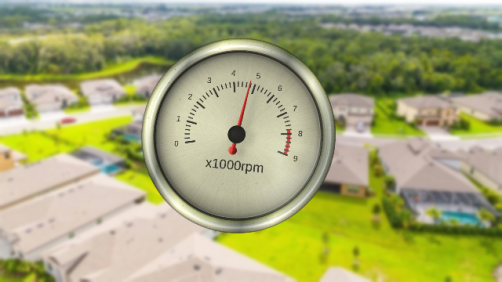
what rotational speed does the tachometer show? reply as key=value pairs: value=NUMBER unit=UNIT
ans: value=4800 unit=rpm
